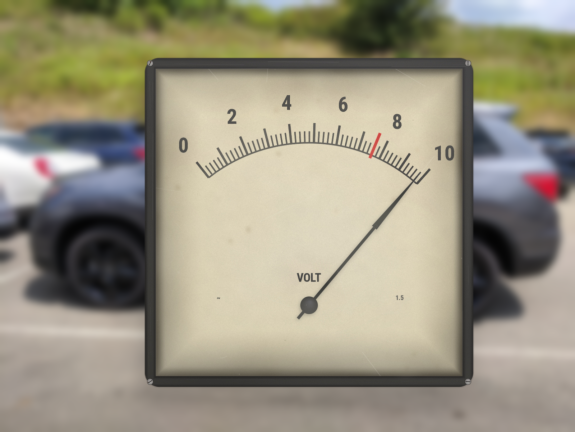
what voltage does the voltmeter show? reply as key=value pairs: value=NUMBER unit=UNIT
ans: value=9.8 unit=V
